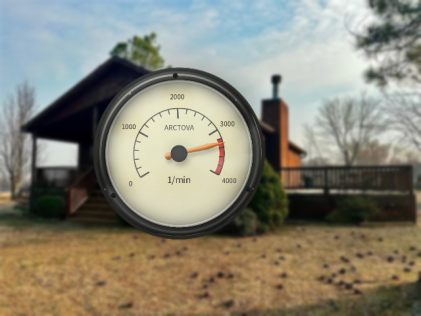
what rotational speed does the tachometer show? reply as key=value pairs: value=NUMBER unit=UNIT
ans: value=3300 unit=rpm
